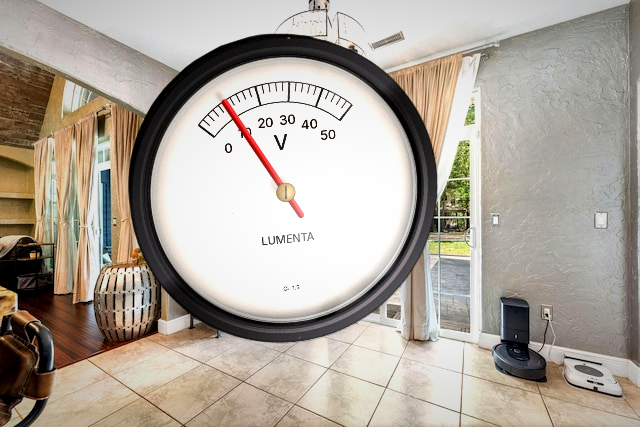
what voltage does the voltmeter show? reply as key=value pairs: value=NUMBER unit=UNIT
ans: value=10 unit=V
